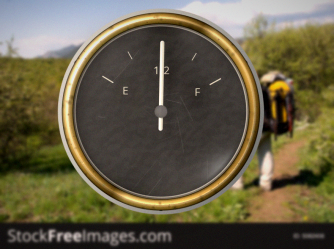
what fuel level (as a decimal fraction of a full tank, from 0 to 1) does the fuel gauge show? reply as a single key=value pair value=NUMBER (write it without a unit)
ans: value=0.5
